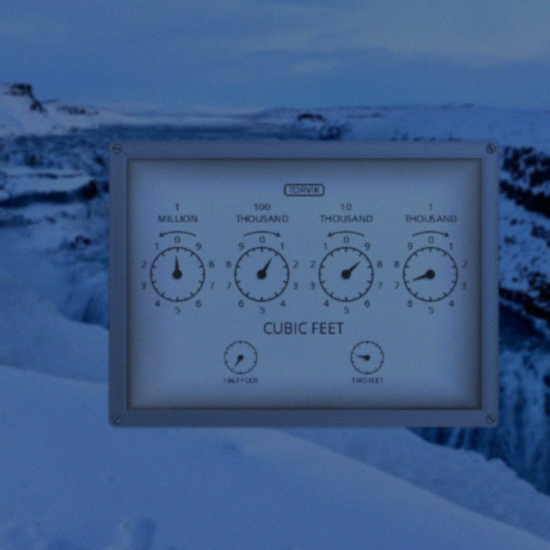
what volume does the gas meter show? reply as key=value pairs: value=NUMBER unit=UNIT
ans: value=8700 unit=ft³
